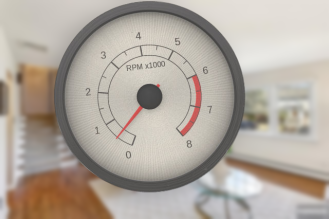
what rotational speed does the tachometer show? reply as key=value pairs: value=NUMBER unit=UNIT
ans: value=500 unit=rpm
